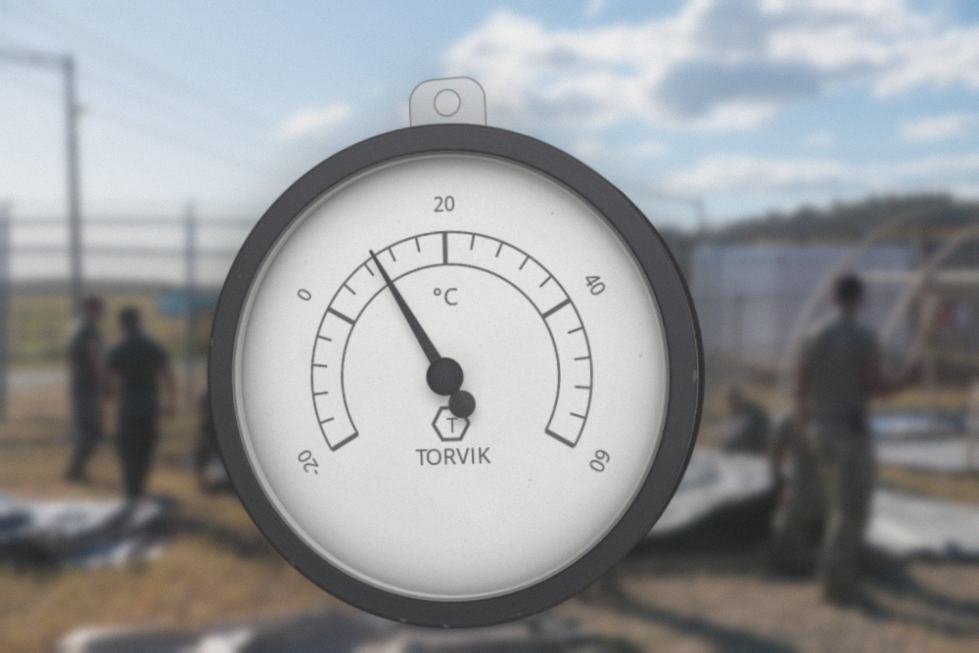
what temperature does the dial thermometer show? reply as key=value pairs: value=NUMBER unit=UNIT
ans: value=10 unit=°C
